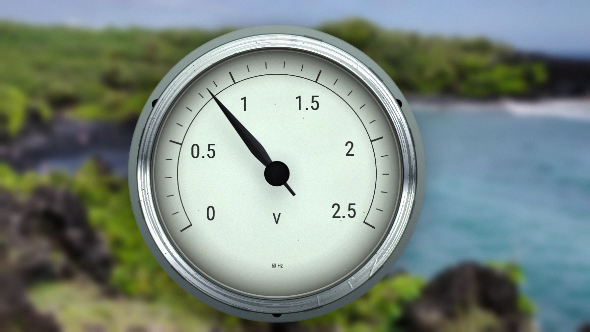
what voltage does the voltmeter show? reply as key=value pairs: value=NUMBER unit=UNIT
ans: value=0.85 unit=V
